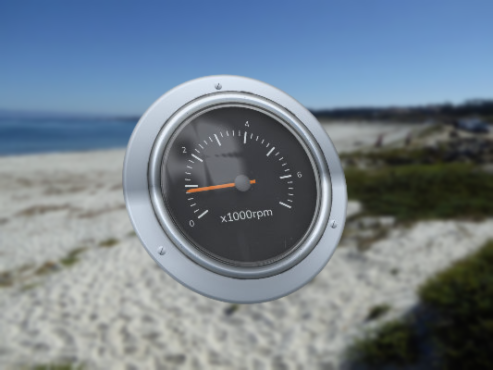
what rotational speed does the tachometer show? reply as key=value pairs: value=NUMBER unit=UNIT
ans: value=800 unit=rpm
